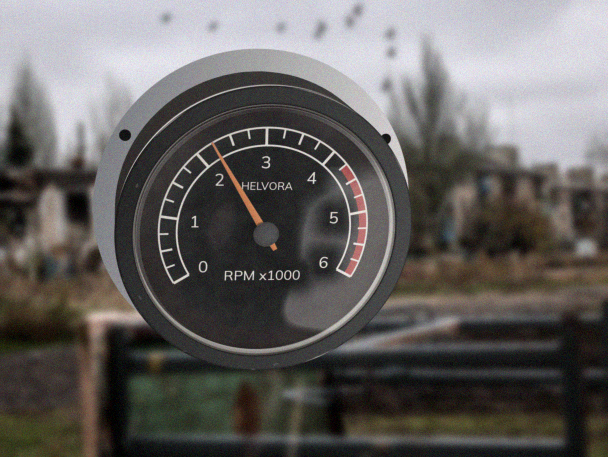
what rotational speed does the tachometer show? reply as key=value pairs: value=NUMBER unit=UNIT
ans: value=2250 unit=rpm
